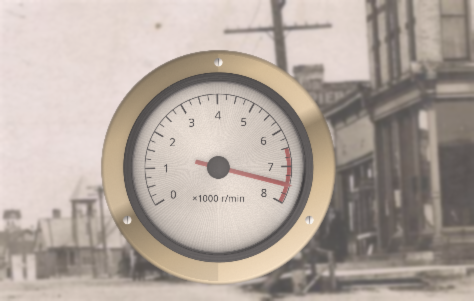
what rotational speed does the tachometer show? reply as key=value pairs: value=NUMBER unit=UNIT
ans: value=7500 unit=rpm
